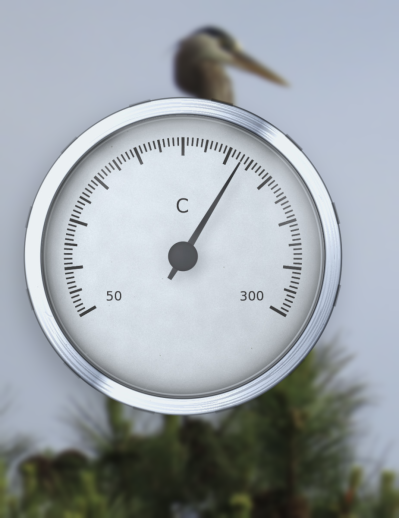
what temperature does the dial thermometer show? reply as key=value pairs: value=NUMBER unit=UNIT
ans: value=207.5 unit=°C
